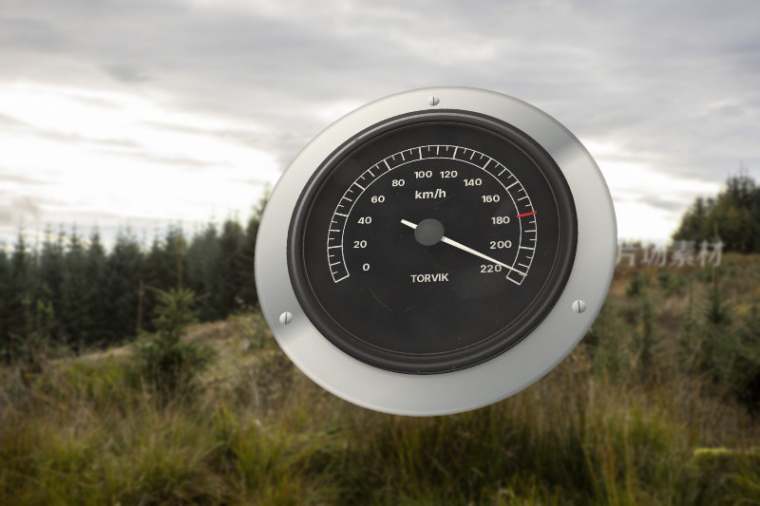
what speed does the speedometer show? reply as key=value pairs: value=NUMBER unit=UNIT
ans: value=215 unit=km/h
